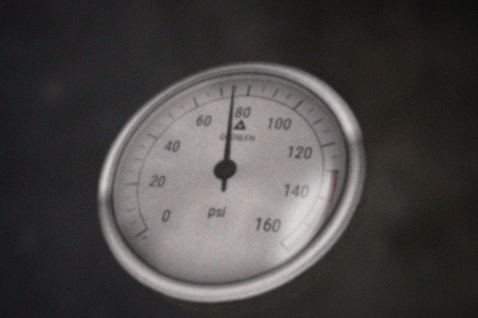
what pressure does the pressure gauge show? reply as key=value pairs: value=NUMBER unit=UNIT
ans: value=75 unit=psi
